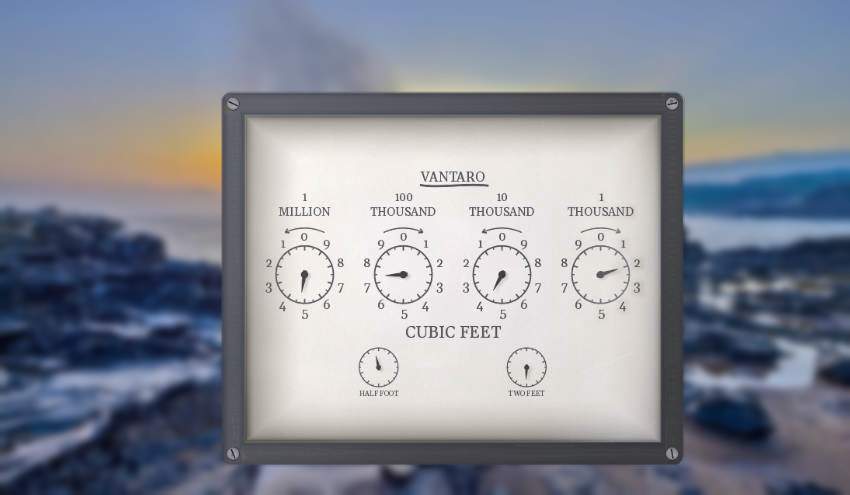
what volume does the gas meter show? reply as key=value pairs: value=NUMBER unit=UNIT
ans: value=474200 unit=ft³
